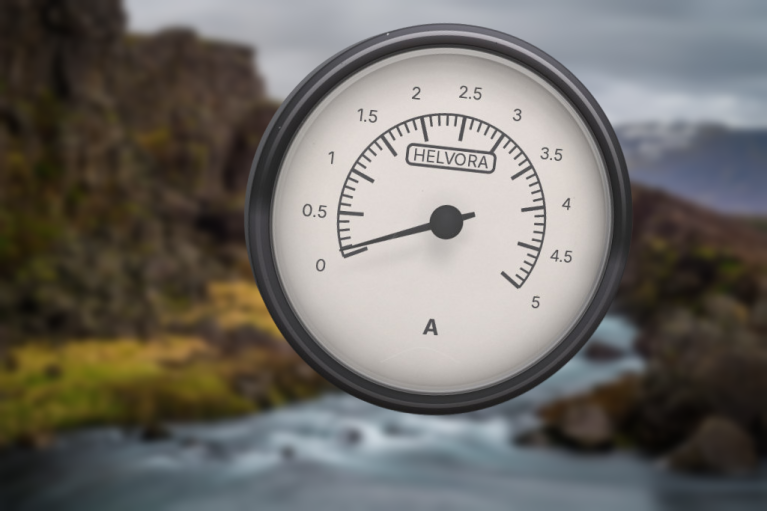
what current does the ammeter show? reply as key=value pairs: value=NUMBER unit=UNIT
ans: value=0.1 unit=A
